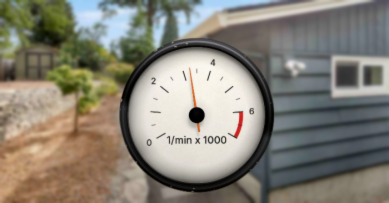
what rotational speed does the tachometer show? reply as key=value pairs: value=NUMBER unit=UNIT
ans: value=3250 unit=rpm
